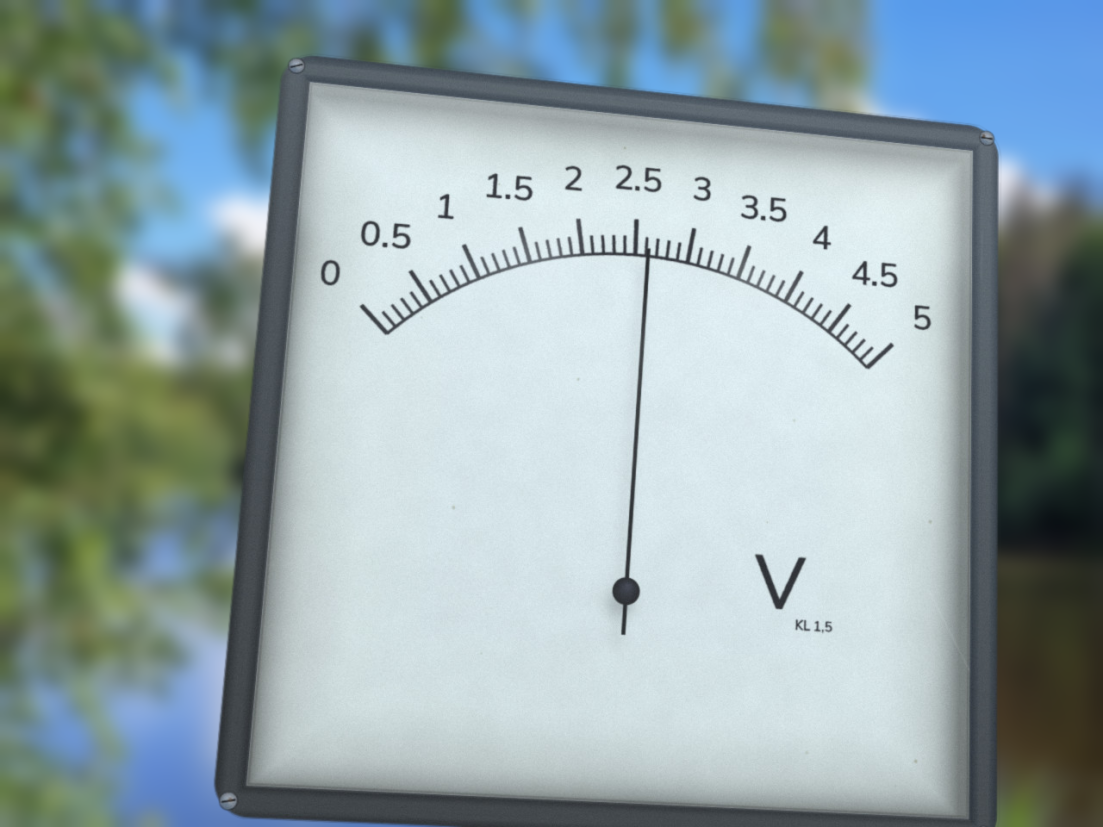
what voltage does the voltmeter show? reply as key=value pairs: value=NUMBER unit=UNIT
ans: value=2.6 unit=V
